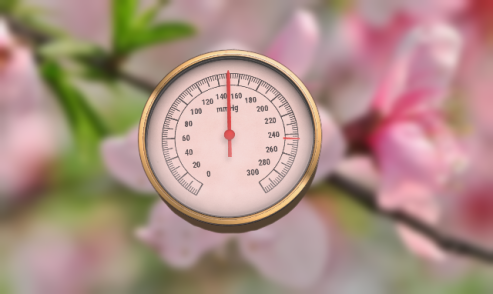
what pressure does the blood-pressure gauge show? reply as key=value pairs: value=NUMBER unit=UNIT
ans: value=150 unit=mmHg
